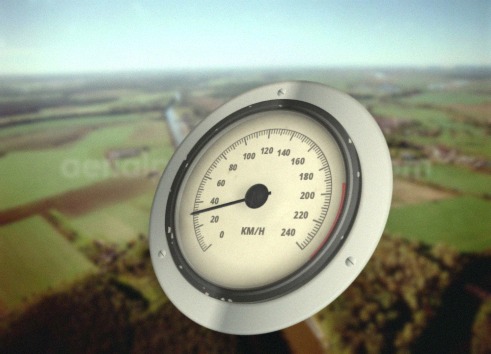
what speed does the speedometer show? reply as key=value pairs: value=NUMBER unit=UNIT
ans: value=30 unit=km/h
